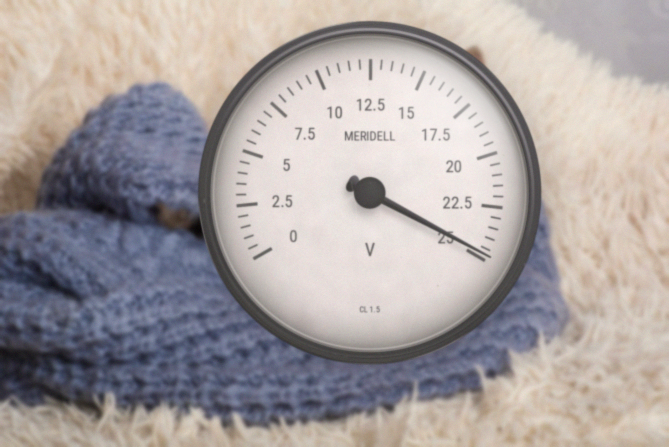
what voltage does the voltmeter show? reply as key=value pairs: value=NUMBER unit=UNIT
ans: value=24.75 unit=V
